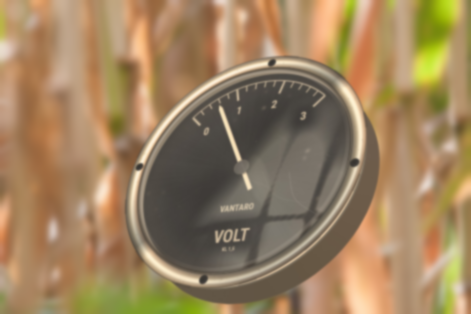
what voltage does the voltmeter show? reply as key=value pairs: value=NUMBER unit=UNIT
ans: value=0.6 unit=V
